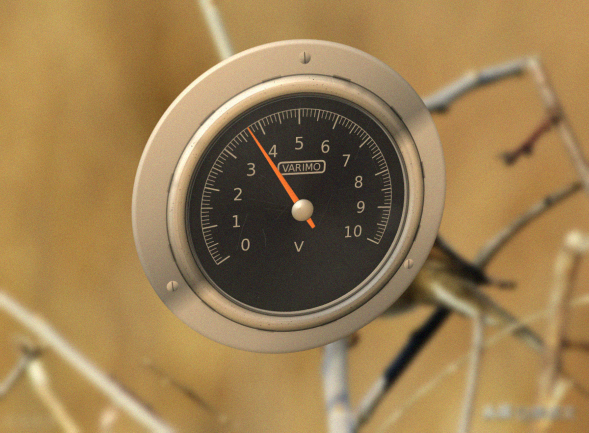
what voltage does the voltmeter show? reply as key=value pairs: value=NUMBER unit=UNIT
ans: value=3.7 unit=V
